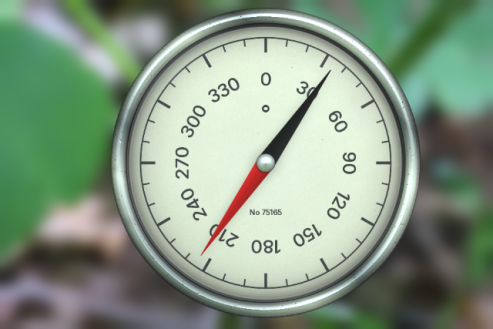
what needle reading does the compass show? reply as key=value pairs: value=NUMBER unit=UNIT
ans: value=215 unit=°
